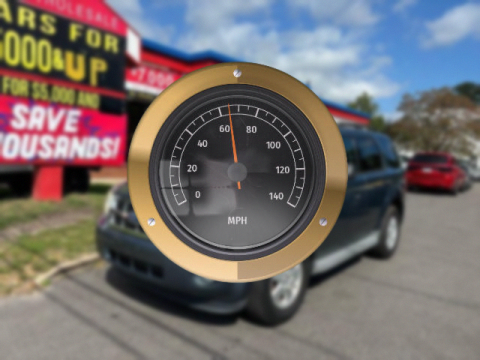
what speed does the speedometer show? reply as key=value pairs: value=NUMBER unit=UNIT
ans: value=65 unit=mph
